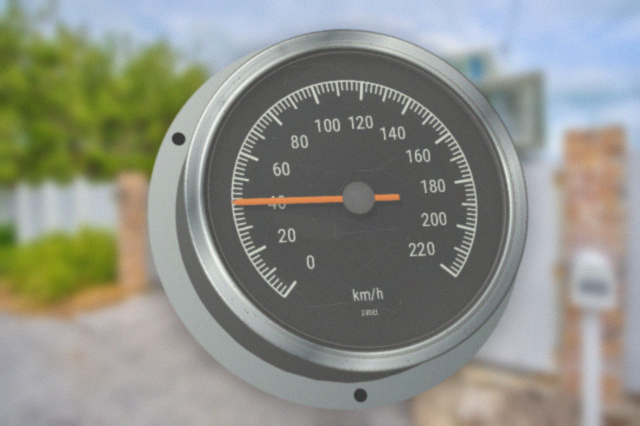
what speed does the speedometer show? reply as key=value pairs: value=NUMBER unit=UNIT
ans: value=40 unit=km/h
